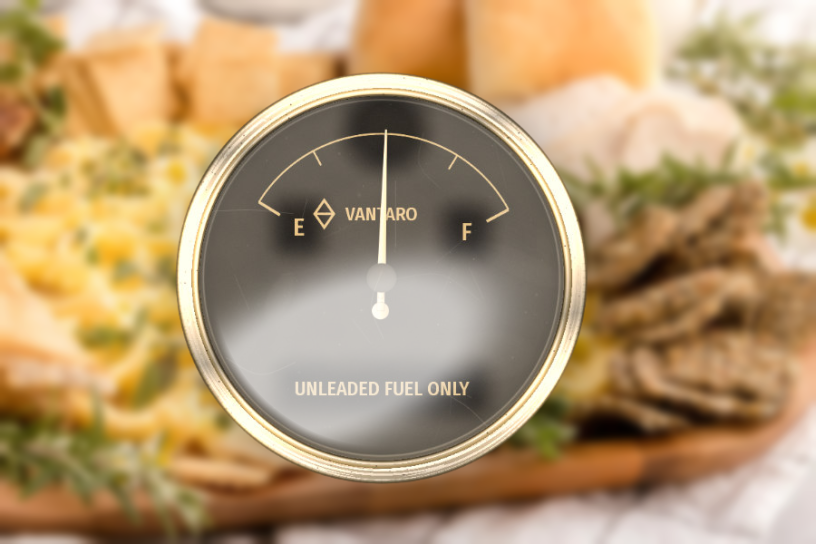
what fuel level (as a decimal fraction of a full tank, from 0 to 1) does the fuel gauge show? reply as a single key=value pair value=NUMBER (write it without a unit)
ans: value=0.5
